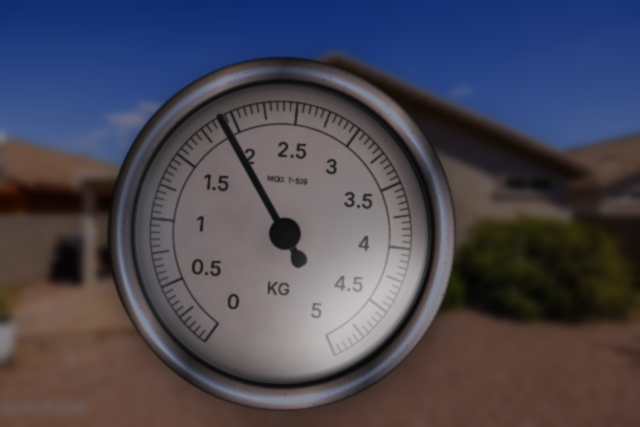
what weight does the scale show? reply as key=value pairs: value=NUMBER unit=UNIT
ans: value=1.9 unit=kg
